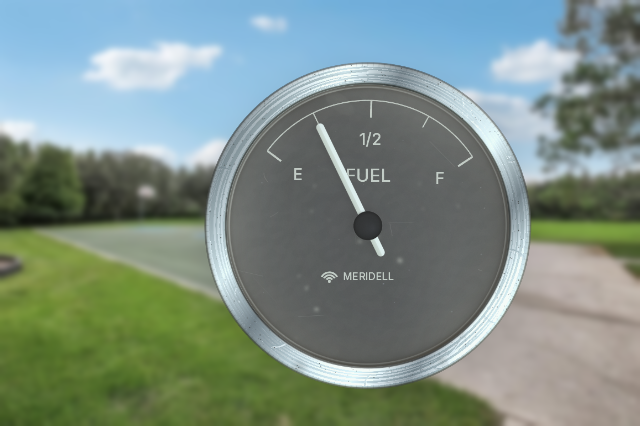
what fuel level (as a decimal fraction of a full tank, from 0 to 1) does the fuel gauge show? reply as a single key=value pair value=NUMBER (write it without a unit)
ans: value=0.25
